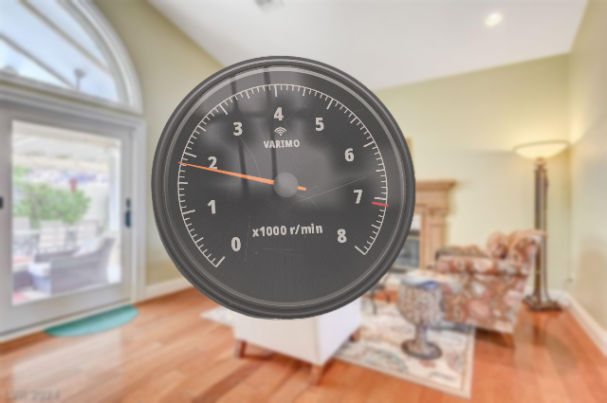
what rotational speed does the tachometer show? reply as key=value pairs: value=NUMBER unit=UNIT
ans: value=1800 unit=rpm
